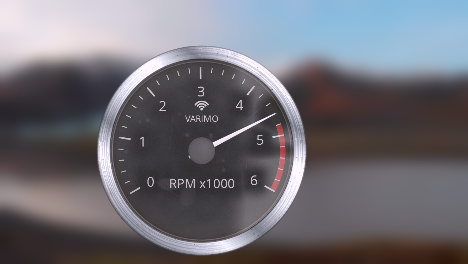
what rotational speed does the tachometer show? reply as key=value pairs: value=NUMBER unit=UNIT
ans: value=4600 unit=rpm
